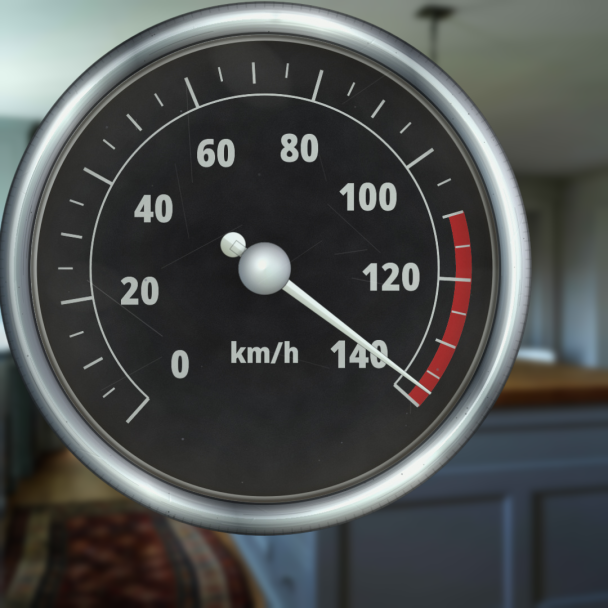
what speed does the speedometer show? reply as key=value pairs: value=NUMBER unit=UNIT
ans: value=137.5 unit=km/h
